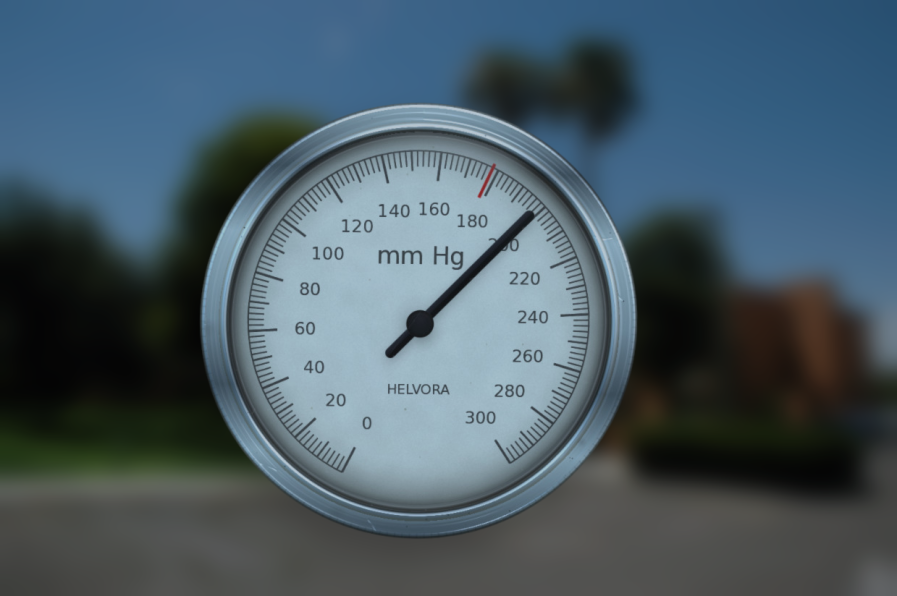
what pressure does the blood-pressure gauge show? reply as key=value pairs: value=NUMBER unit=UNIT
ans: value=198 unit=mmHg
